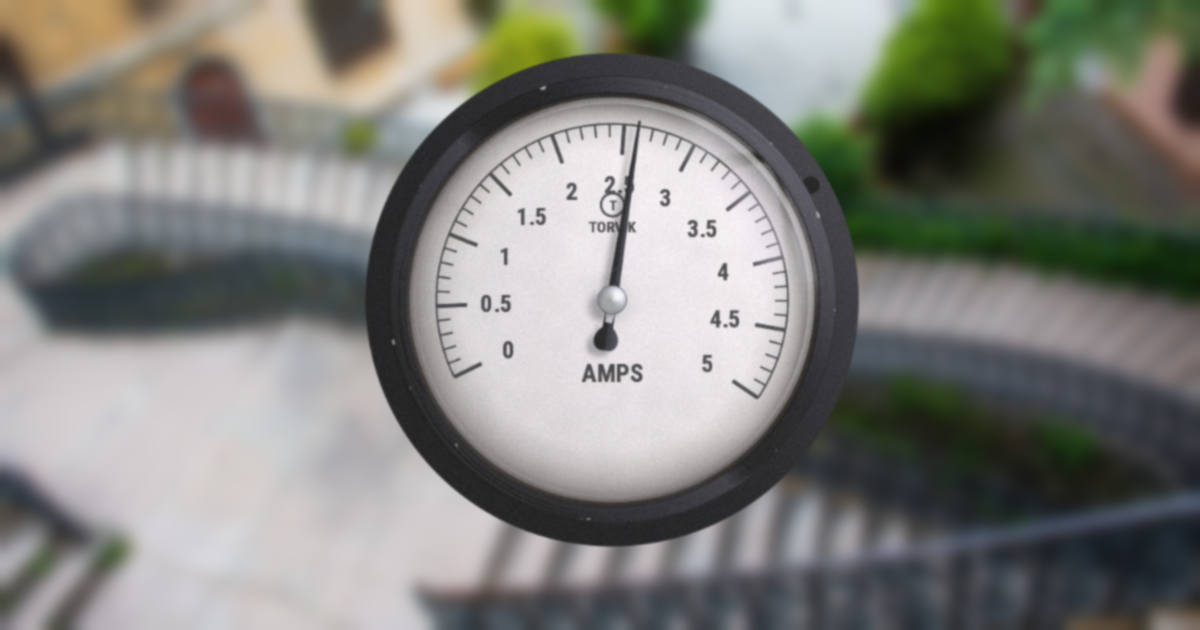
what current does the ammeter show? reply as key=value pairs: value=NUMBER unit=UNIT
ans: value=2.6 unit=A
